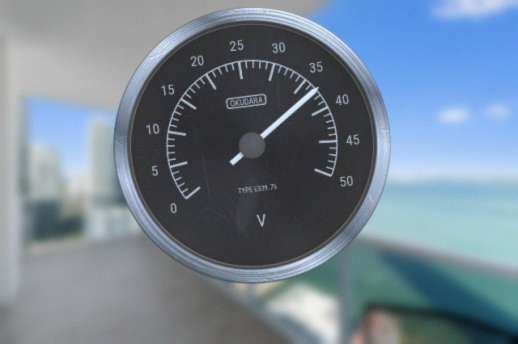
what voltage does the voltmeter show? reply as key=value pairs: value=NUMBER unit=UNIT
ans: value=37 unit=V
